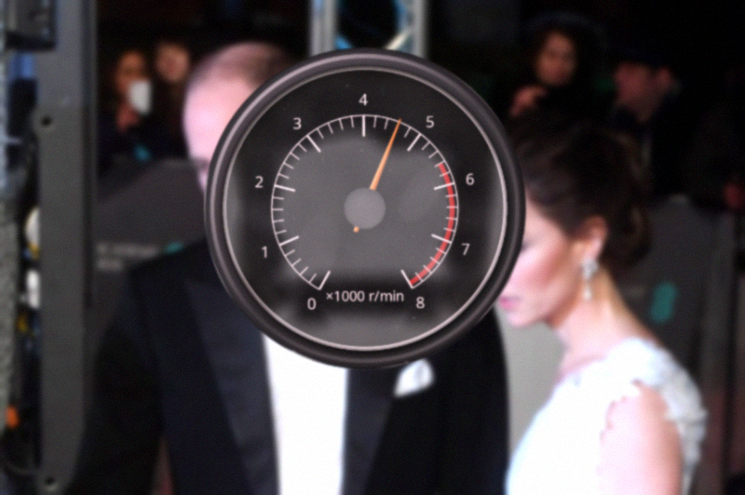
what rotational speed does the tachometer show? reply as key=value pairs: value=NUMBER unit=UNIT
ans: value=4600 unit=rpm
